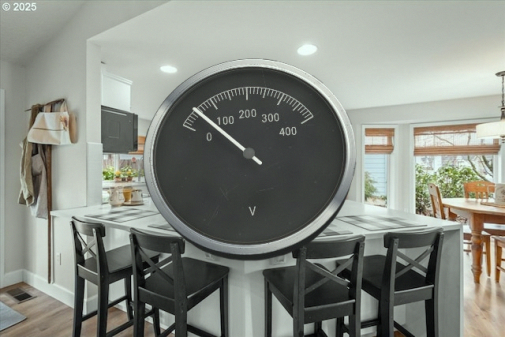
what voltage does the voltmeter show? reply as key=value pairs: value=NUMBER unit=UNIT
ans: value=50 unit=V
